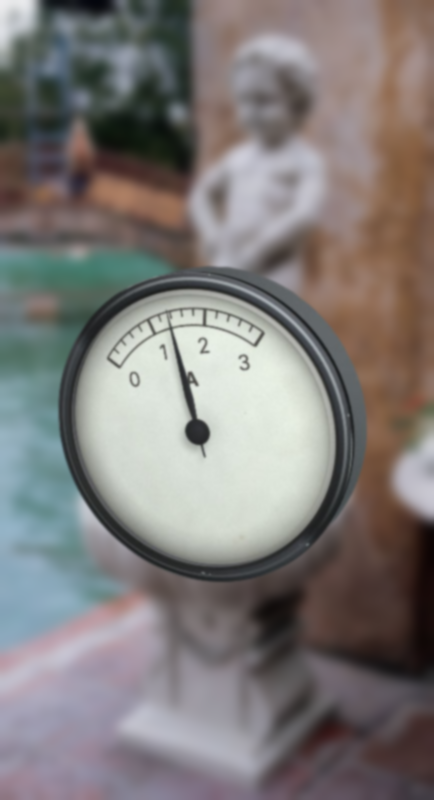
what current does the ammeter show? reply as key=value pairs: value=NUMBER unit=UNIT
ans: value=1.4 unit=A
